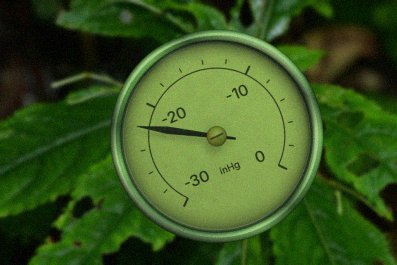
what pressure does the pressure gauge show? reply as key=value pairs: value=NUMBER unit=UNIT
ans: value=-22 unit=inHg
